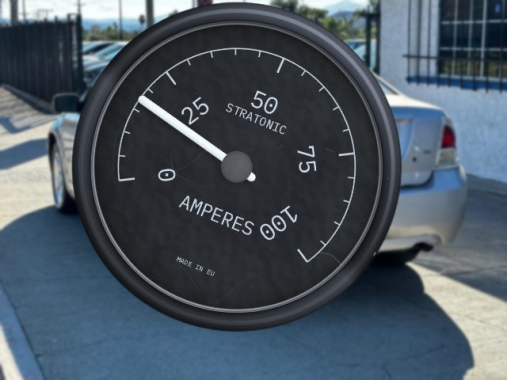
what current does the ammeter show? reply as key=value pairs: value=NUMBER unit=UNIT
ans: value=17.5 unit=A
